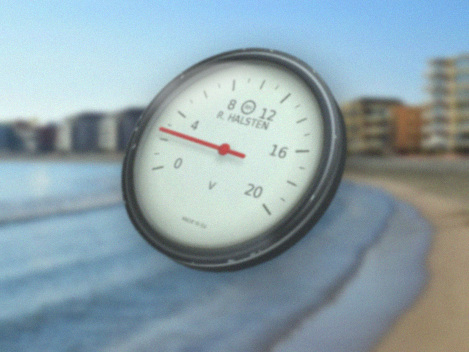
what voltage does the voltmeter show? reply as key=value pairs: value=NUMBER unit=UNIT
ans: value=2.5 unit=V
